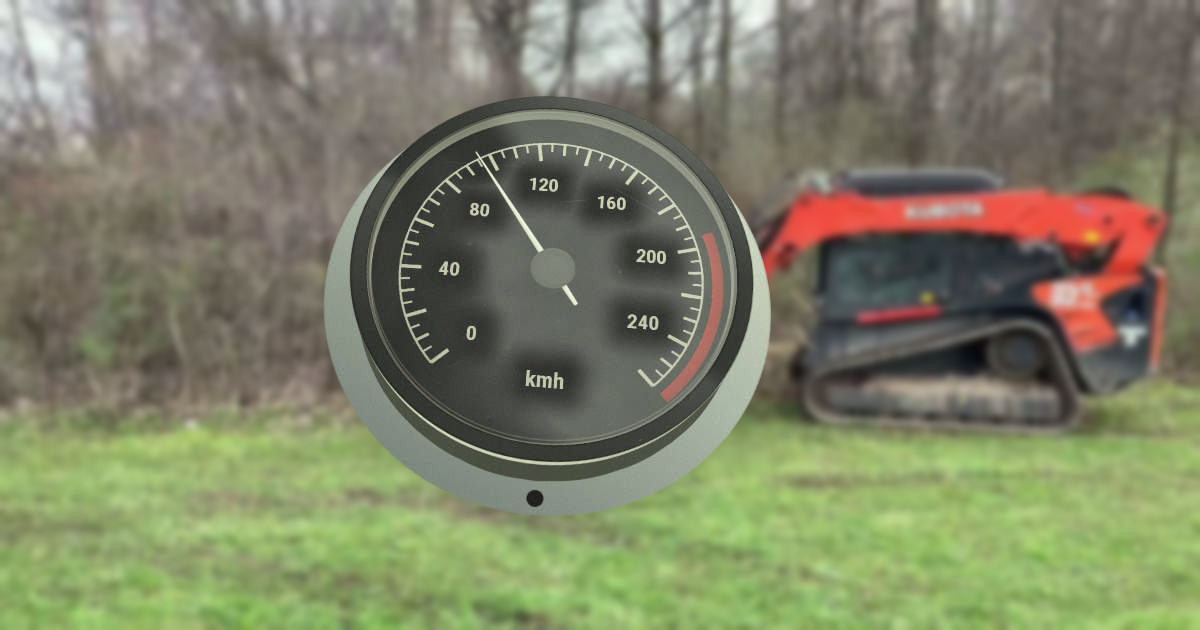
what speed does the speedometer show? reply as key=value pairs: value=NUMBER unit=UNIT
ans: value=95 unit=km/h
